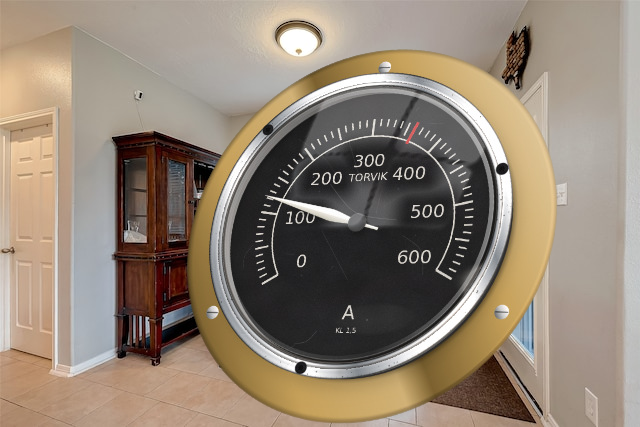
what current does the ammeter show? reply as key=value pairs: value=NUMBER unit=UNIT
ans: value=120 unit=A
